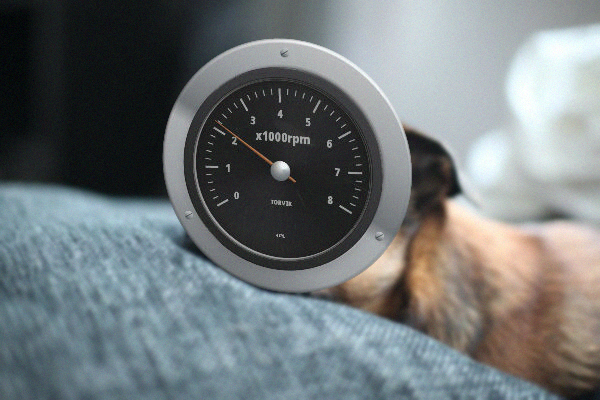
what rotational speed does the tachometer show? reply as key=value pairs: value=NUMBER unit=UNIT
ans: value=2200 unit=rpm
